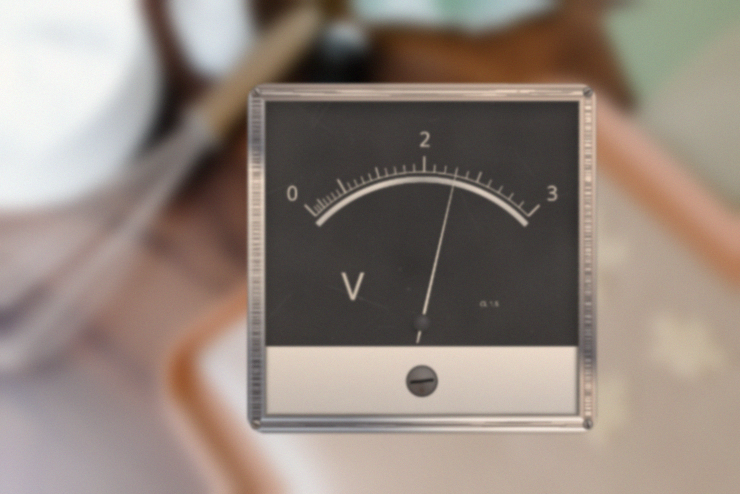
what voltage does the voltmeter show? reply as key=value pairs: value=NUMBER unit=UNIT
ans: value=2.3 unit=V
